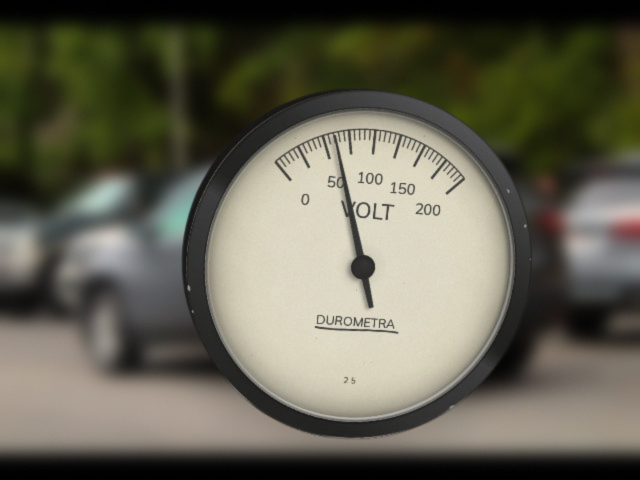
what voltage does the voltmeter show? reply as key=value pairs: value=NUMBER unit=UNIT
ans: value=60 unit=V
